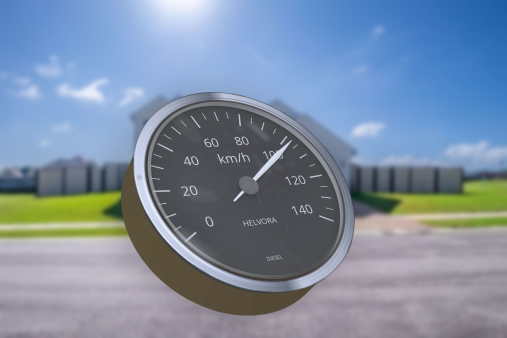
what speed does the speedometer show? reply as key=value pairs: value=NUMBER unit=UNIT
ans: value=102.5 unit=km/h
